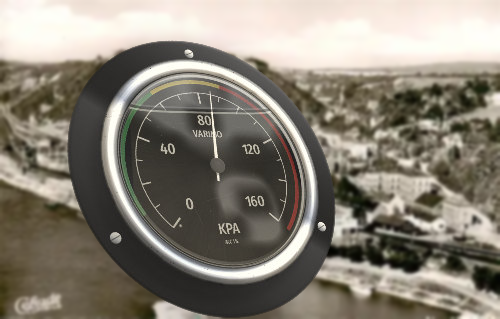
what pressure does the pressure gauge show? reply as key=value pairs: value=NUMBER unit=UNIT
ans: value=85 unit=kPa
